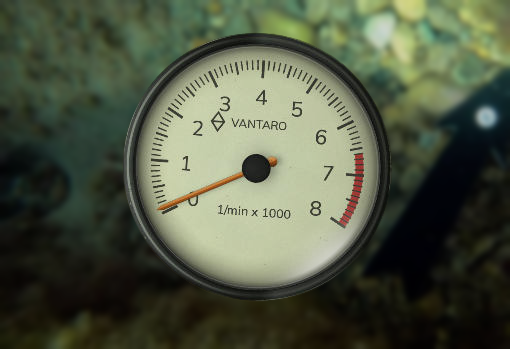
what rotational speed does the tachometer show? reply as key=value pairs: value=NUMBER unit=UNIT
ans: value=100 unit=rpm
